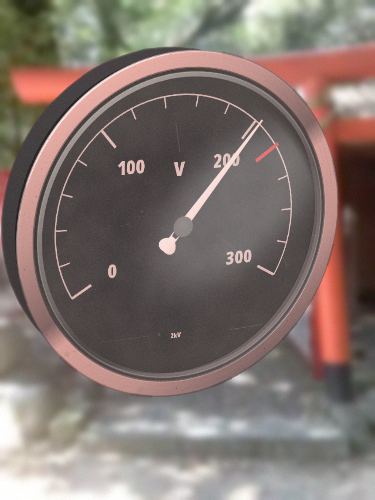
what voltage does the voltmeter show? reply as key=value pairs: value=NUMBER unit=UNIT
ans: value=200 unit=V
